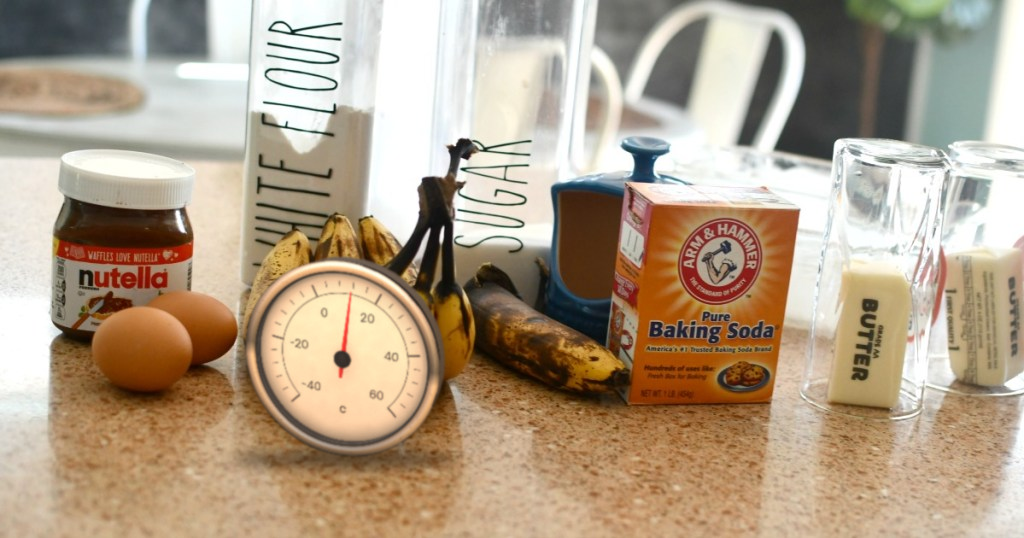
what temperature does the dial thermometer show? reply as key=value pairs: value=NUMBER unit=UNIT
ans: value=12 unit=°C
